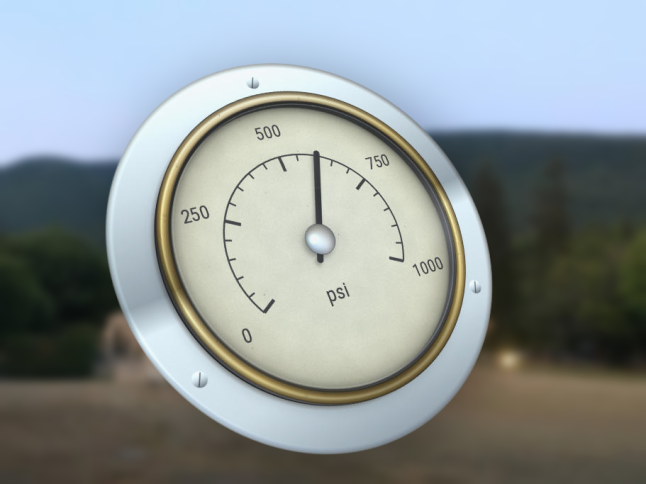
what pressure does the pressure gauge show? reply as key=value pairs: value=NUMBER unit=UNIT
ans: value=600 unit=psi
